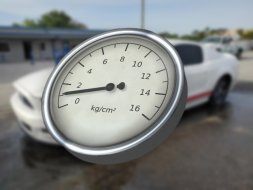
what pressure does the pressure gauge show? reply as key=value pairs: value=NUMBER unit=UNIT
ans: value=1 unit=kg/cm²
